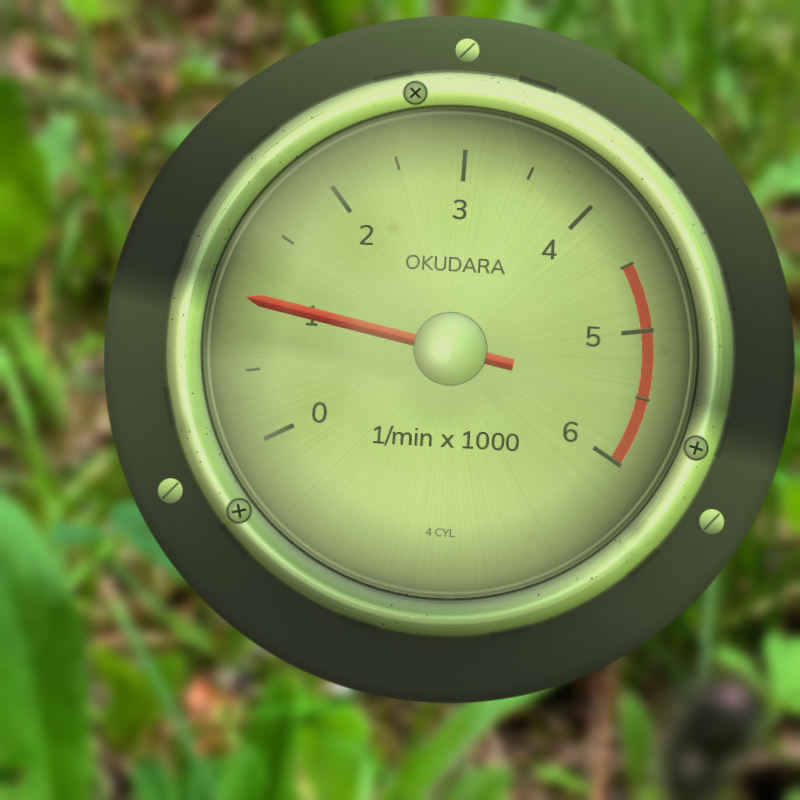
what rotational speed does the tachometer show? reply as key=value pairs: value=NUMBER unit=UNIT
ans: value=1000 unit=rpm
